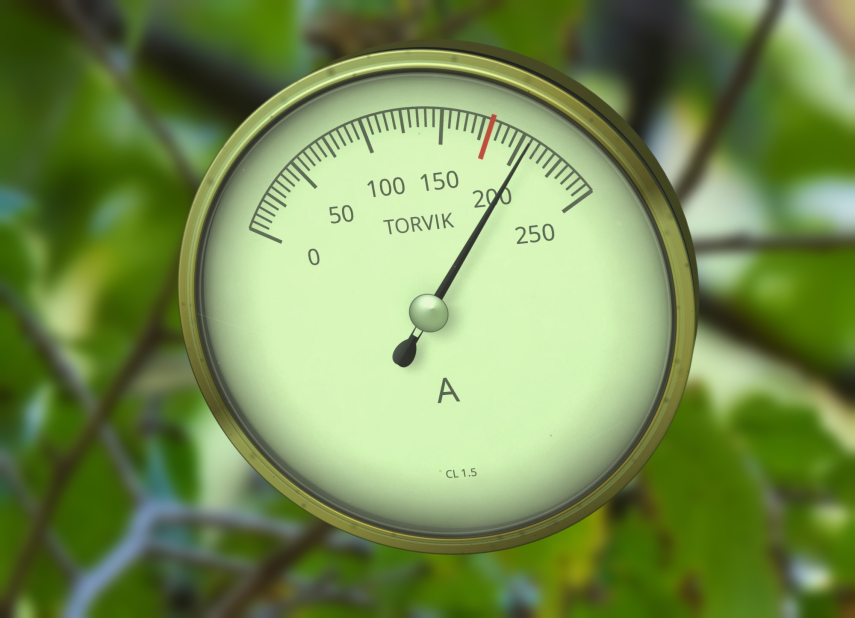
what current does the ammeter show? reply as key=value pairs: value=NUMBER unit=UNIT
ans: value=205 unit=A
